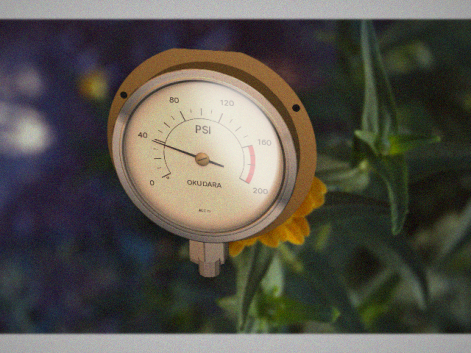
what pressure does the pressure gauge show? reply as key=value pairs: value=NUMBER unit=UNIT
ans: value=40 unit=psi
